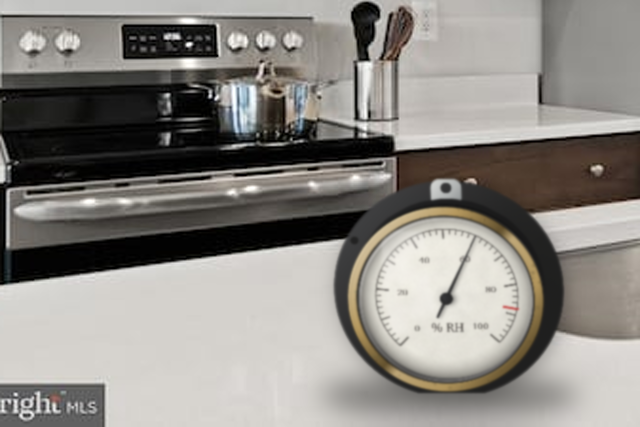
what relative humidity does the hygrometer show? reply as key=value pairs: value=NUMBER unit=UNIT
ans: value=60 unit=%
